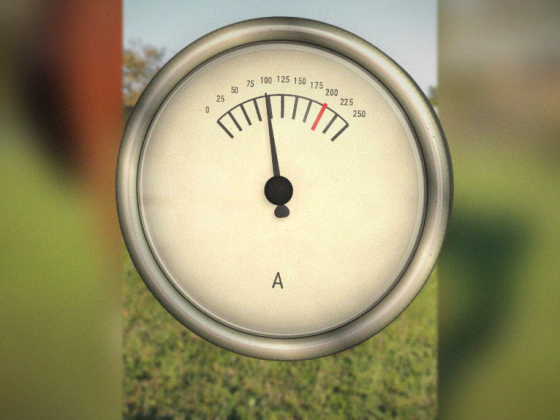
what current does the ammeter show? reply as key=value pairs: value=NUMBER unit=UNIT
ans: value=100 unit=A
